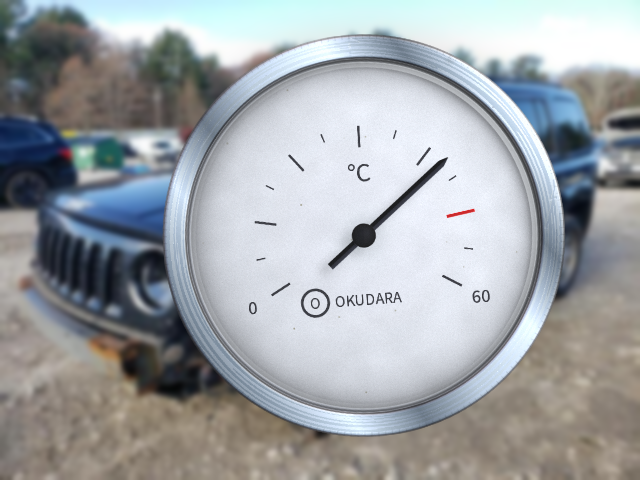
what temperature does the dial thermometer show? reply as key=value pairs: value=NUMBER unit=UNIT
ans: value=42.5 unit=°C
